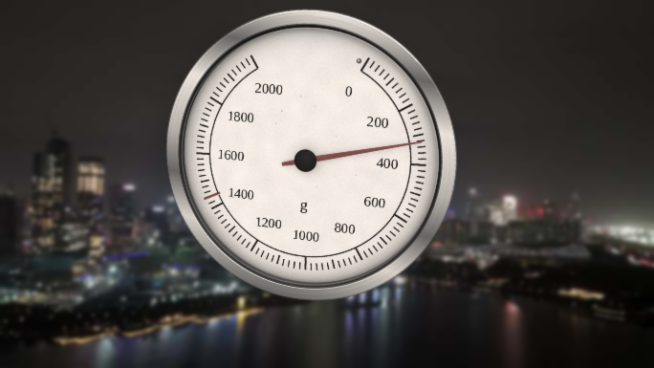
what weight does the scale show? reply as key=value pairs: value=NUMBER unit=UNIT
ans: value=320 unit=g
